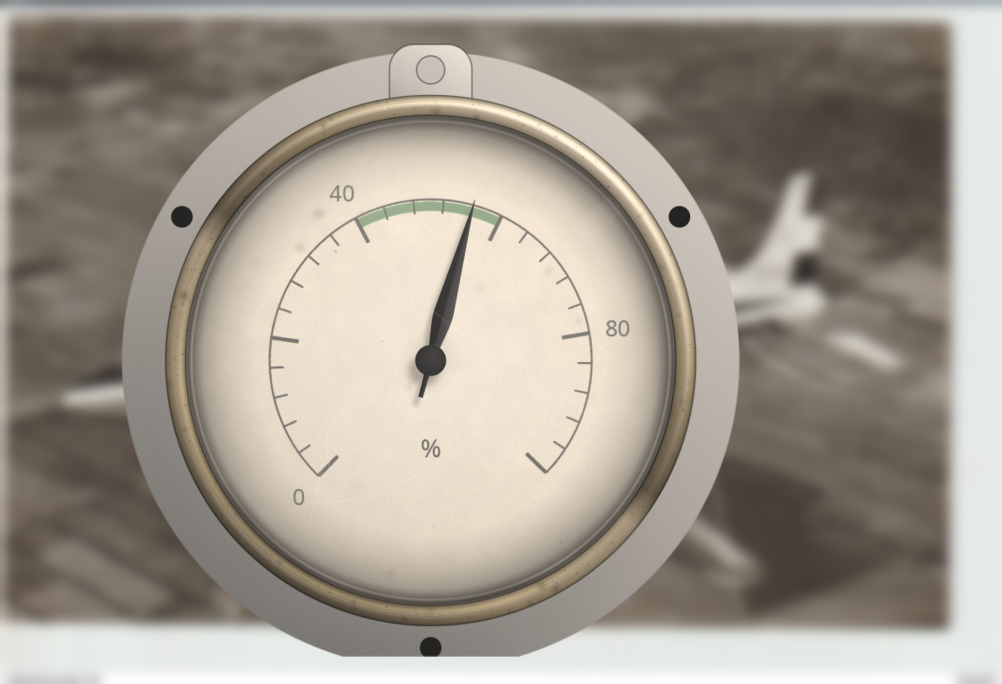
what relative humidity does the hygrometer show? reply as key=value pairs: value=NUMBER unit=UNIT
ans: value=56 unit=%
